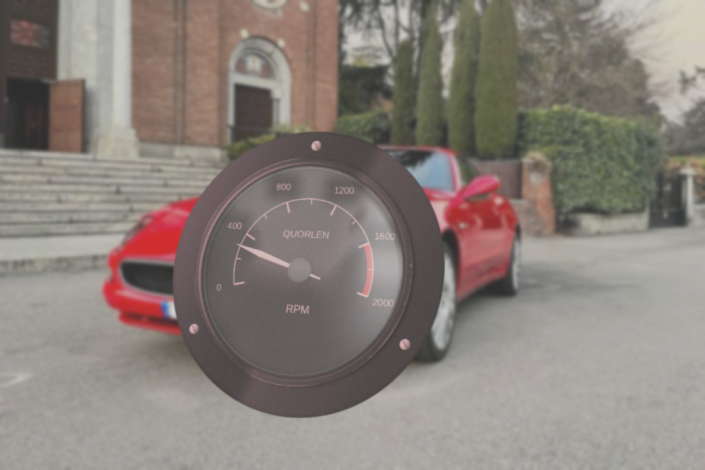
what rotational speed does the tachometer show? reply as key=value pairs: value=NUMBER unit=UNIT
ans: value=300 unit=rpm
